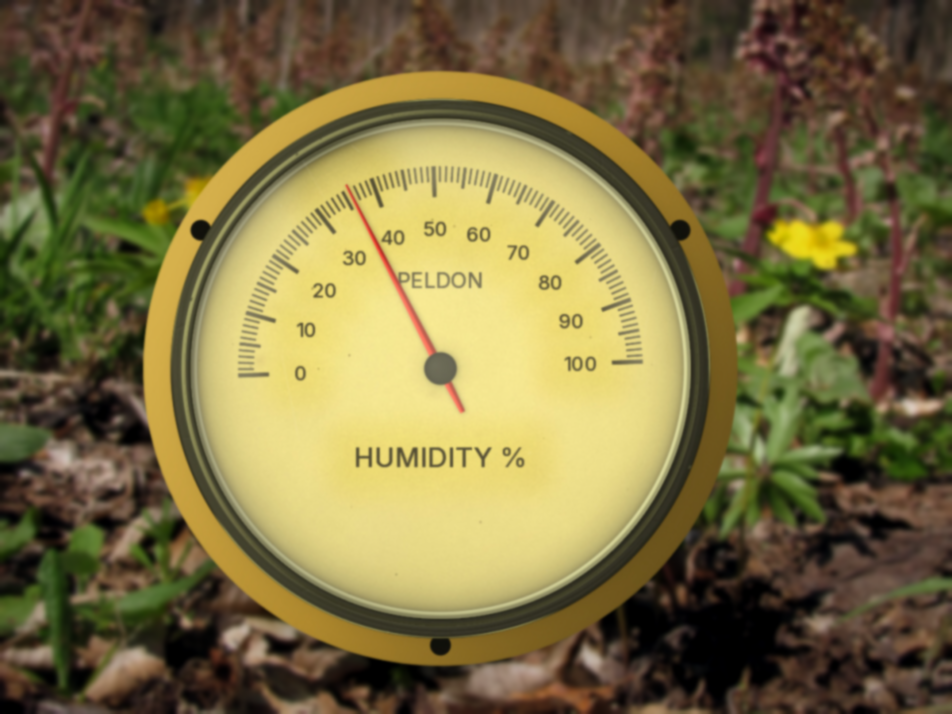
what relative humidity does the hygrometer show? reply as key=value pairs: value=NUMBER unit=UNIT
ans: value=36 unit=%
